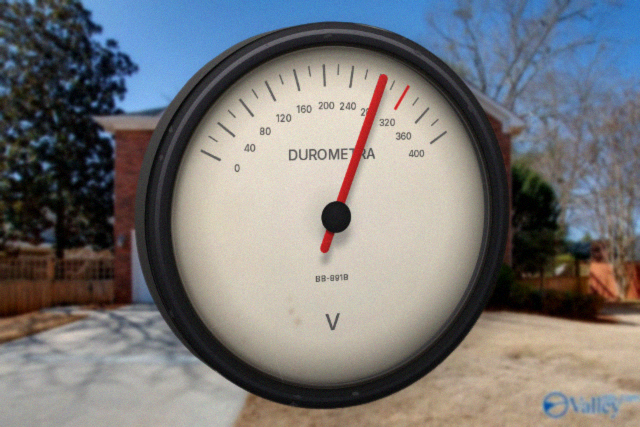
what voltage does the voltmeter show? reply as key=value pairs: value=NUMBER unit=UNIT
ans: value=280 unit=V
